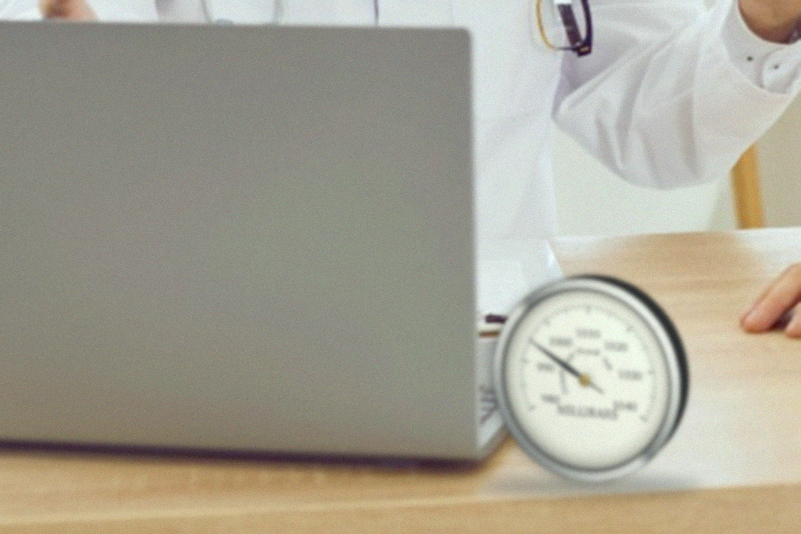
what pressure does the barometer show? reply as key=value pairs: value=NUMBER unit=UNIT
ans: value=995 unit=mbar
